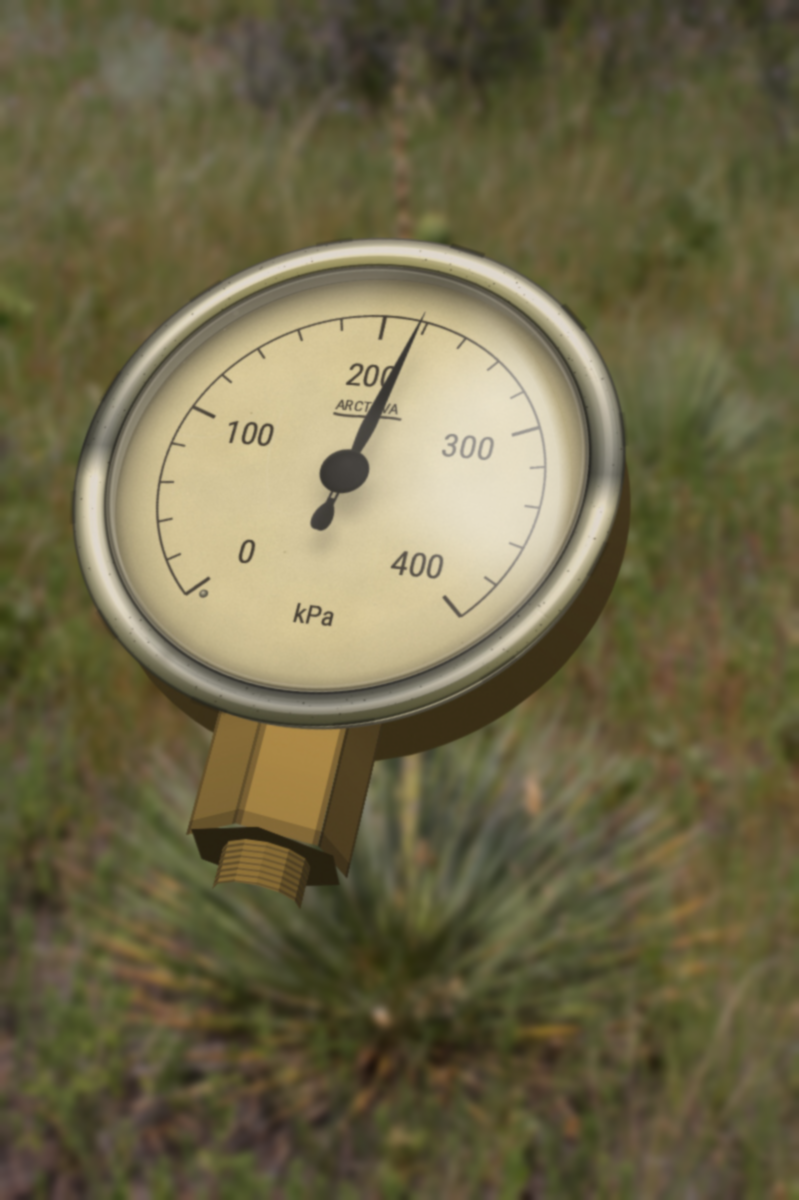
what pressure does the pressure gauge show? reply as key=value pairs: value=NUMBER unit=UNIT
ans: value=220 unit=kPa
